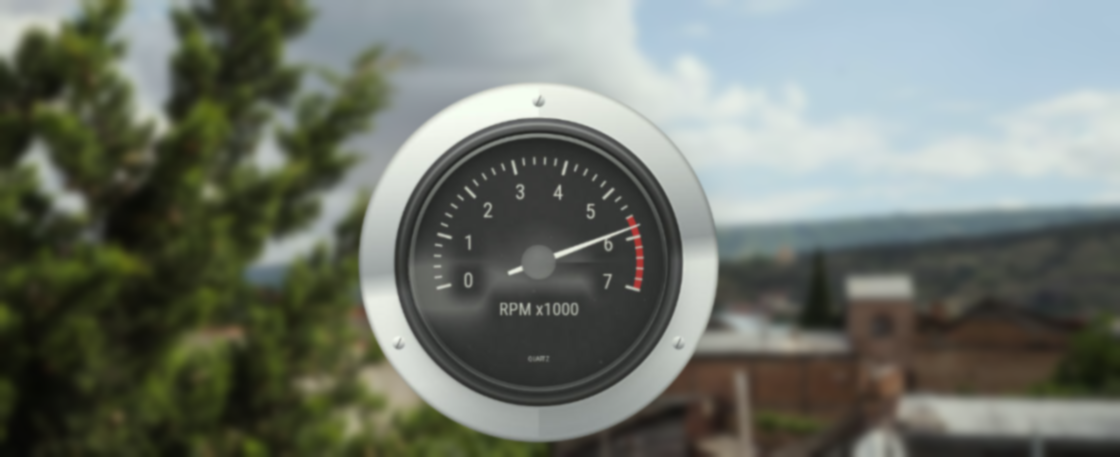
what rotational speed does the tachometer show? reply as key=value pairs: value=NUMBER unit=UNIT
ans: value=5800 unit=rpm
